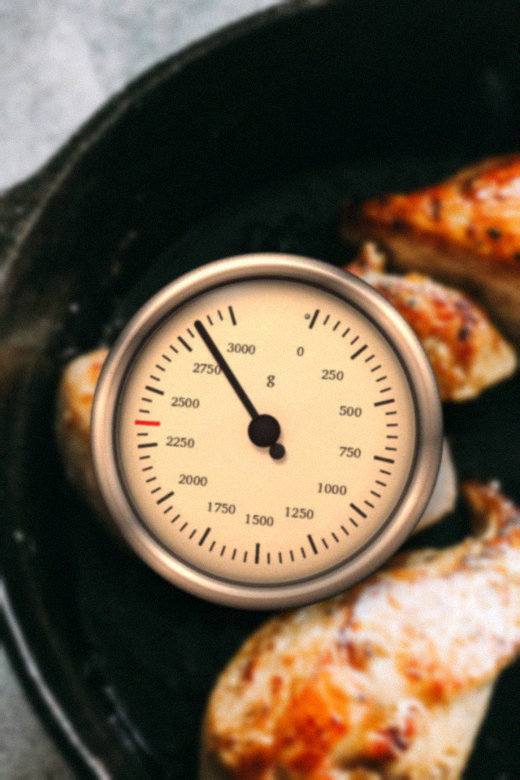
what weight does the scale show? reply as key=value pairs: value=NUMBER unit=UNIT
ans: value=2850 unit=g
